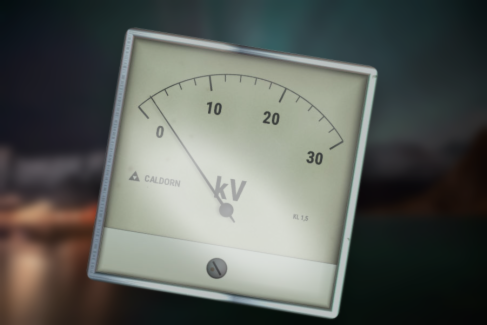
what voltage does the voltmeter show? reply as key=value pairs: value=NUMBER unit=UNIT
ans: value=2 unit=kV
